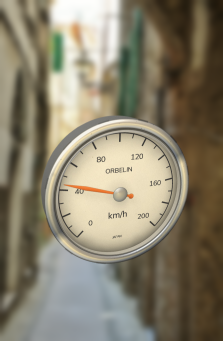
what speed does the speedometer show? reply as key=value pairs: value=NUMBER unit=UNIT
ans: value=45 unit=km/h
